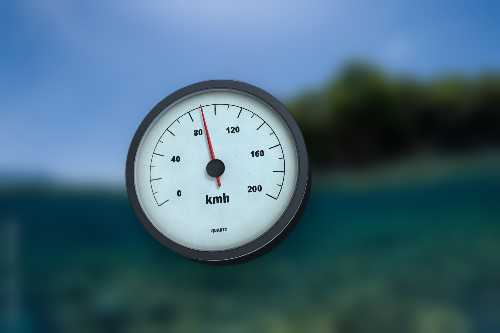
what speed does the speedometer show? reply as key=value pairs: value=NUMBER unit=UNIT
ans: value=90 unit=km/h
